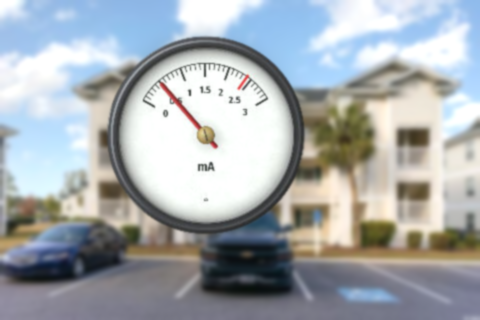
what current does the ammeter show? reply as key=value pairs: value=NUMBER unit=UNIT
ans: value=0.5 unit=mA
